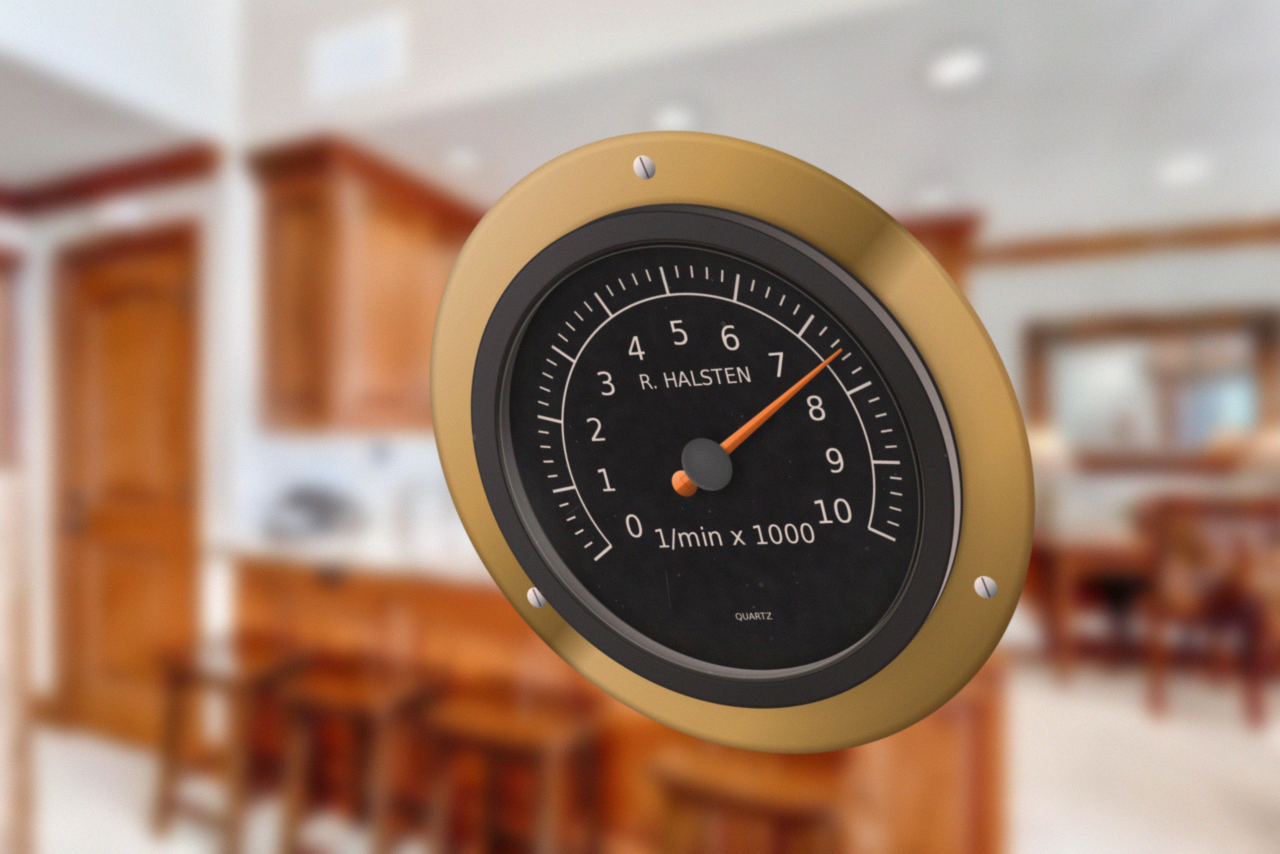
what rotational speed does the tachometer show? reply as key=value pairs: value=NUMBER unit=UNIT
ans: value=7500 unit=rpm
